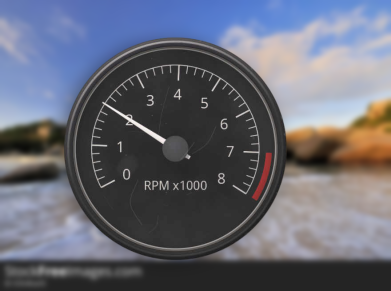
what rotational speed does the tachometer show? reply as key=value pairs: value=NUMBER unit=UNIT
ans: value=2000 unit=rpm
